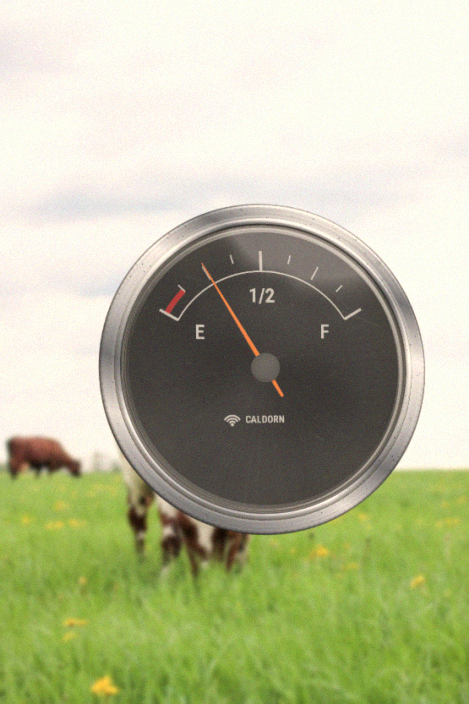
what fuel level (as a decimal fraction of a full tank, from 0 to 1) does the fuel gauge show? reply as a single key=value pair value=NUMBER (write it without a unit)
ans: value=0.25
